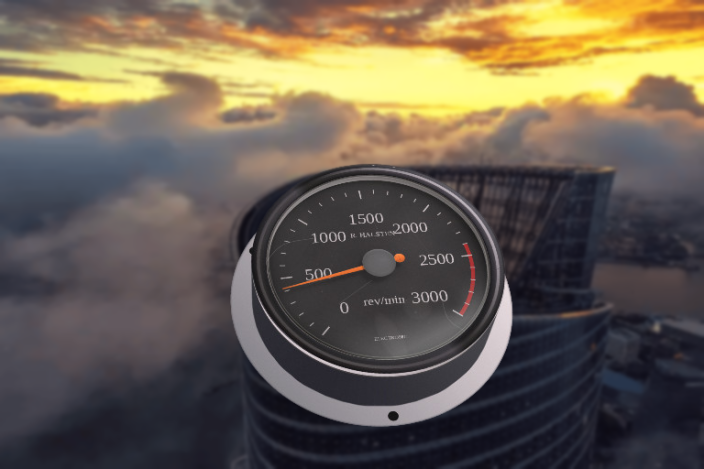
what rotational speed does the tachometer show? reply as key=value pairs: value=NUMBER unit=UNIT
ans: value=400 unit=rpm
